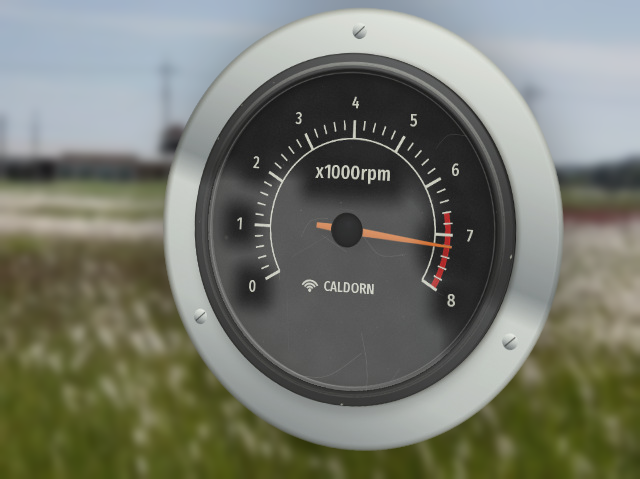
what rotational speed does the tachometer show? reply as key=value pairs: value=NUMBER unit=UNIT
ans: value=7200 unit=rpm
